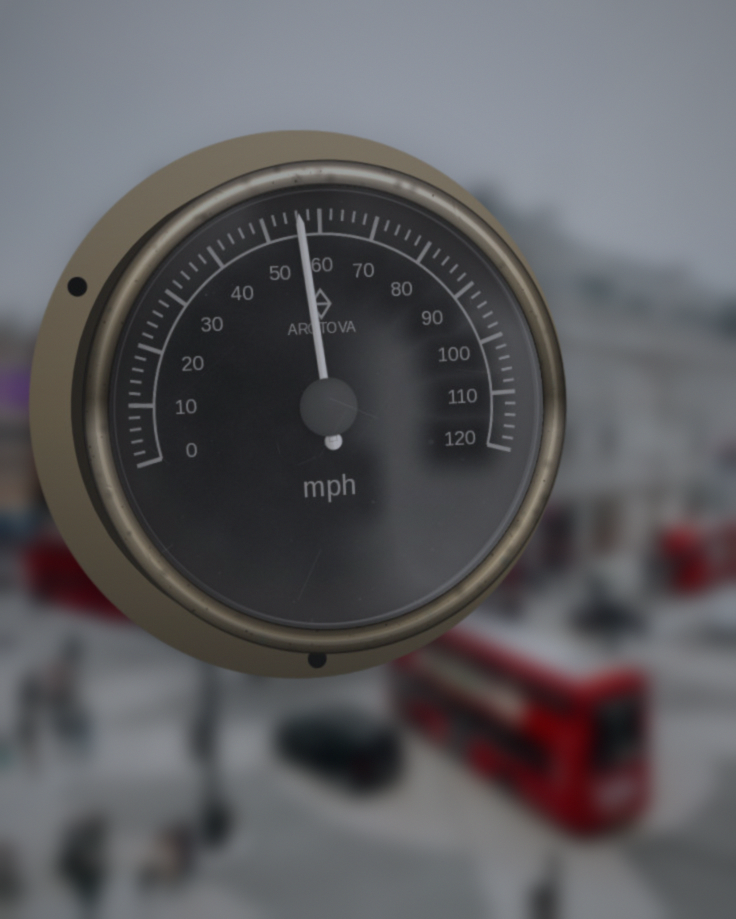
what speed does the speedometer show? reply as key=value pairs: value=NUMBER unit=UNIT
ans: value=56 unit=mph
